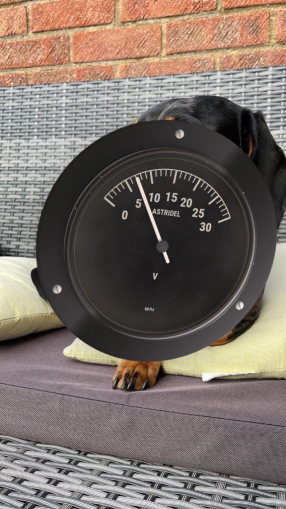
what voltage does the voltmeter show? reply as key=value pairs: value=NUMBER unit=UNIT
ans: value=7 unit=V
